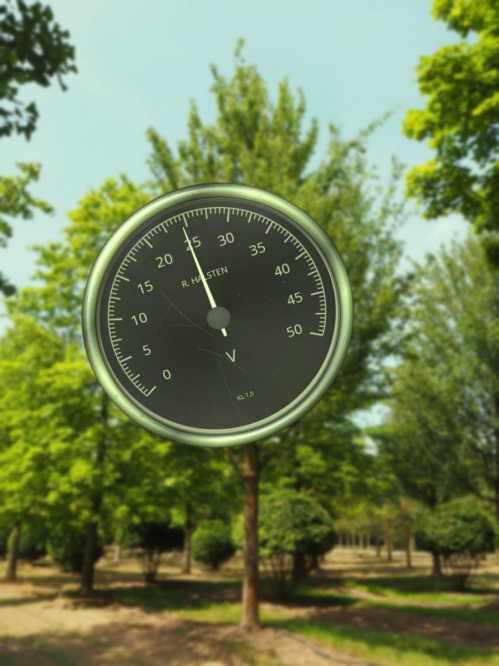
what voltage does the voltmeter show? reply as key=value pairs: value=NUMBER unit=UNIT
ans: value=24.5 unit=V
